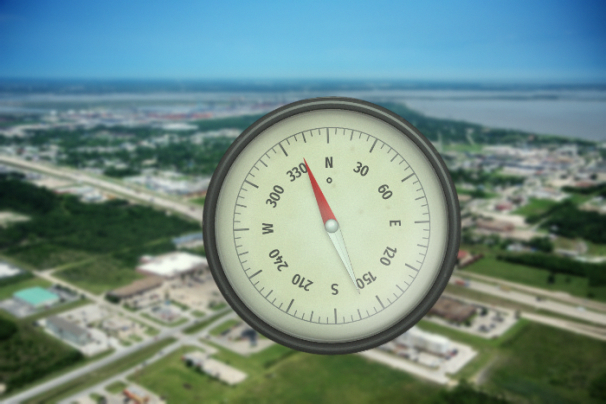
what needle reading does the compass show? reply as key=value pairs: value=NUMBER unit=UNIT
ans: value=340 unit=°
